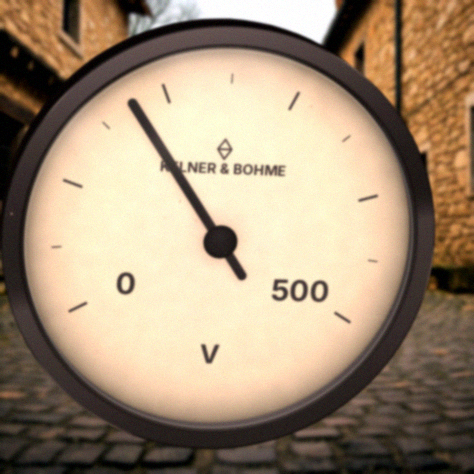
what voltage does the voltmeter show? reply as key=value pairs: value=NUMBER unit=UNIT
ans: value=175 unit=V
